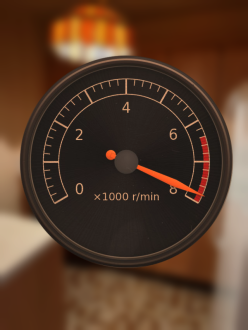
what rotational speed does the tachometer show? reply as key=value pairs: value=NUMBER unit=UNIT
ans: value=7800 unit=rpm
